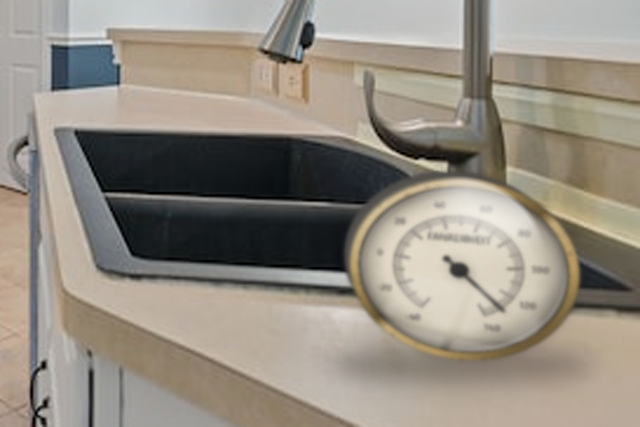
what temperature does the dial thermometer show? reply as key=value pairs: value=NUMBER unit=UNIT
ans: value=130 unit=°F
